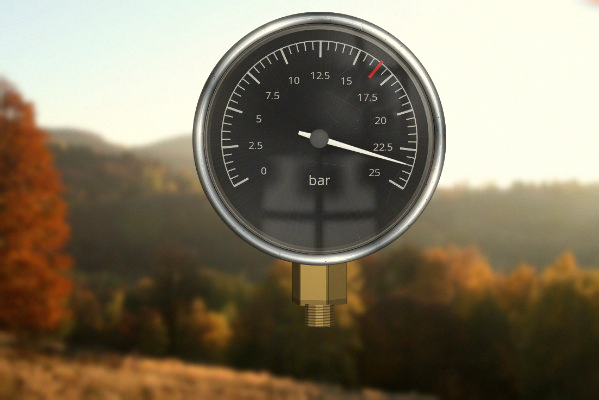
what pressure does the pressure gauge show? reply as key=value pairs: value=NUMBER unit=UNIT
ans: value=23.5 unit=bar
